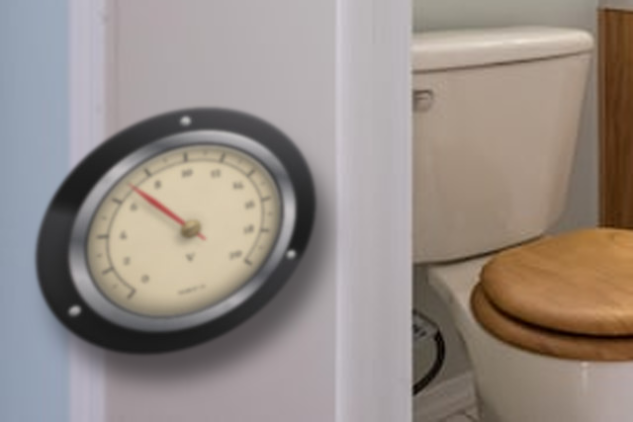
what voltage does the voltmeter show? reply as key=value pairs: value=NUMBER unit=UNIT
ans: value=7 unit=V
